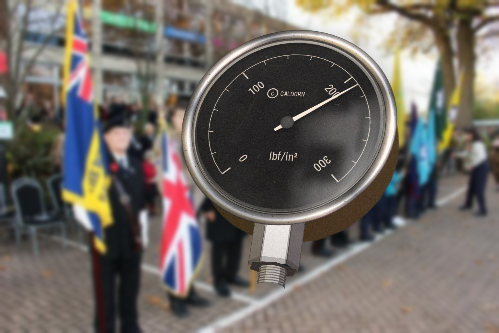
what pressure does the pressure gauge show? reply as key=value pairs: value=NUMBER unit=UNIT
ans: value=210 unit=psi
